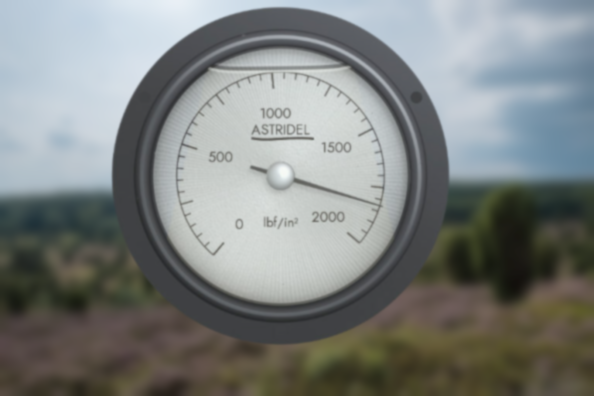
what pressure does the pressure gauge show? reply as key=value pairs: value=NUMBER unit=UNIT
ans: value=1825 unit=psi
